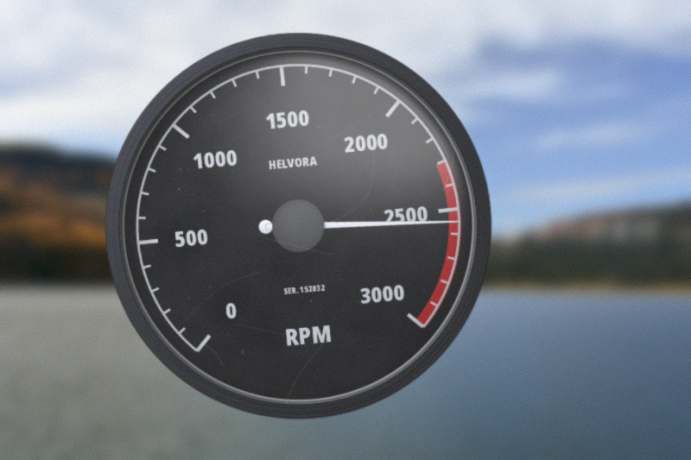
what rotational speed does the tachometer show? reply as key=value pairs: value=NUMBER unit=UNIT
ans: value=2550 unit=rpm
